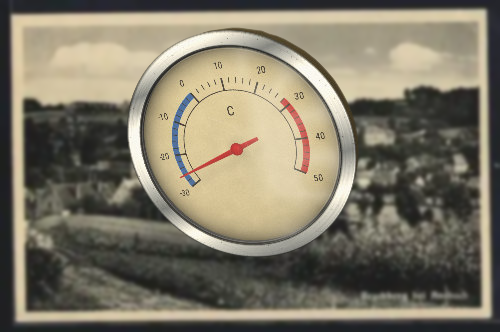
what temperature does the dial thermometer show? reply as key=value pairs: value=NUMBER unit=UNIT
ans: value=-26 unit=°C
